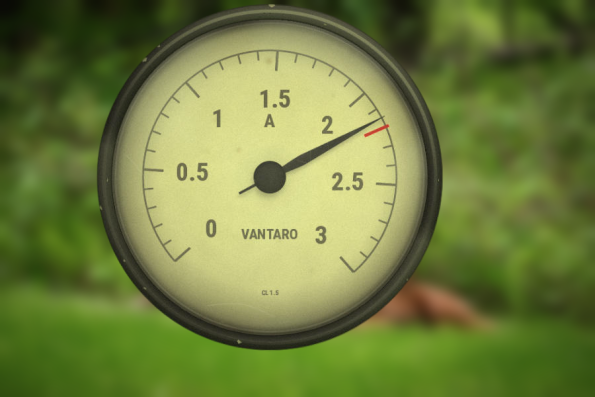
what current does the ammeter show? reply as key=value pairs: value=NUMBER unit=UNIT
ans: value=2.15 unit=A
